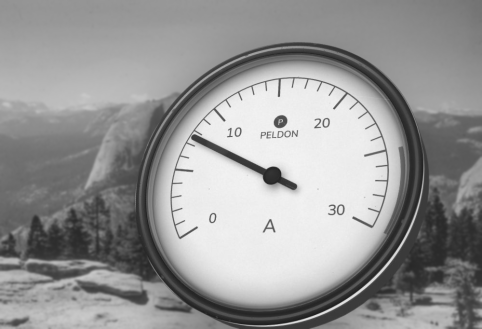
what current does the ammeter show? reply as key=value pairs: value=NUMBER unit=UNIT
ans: value=7.5 unit=A
